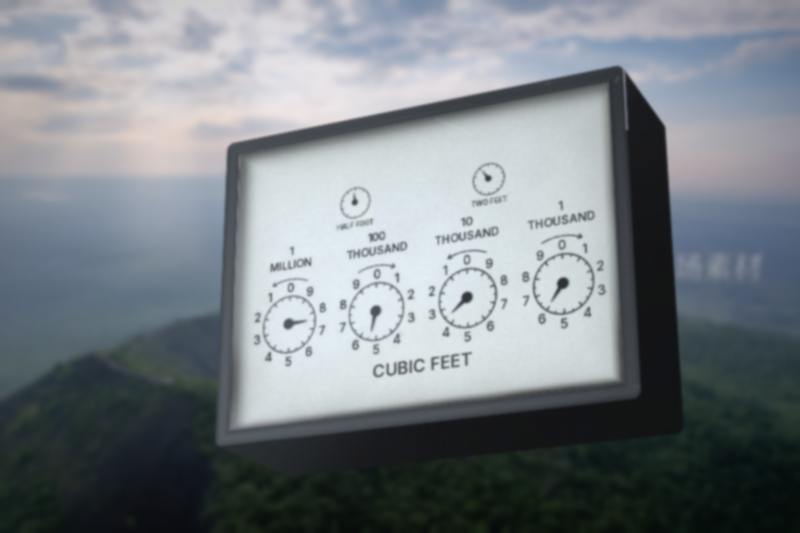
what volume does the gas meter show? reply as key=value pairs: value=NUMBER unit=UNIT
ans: value=753600 unit=ft³
